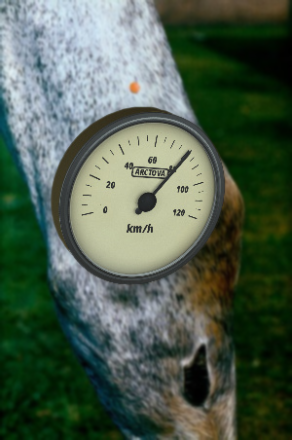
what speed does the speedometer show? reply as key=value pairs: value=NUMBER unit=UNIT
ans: value=80 unit=km/h
